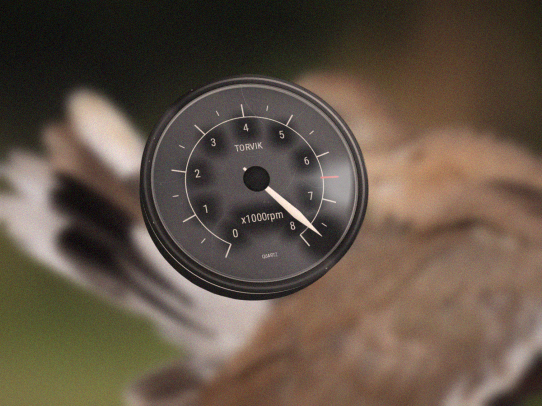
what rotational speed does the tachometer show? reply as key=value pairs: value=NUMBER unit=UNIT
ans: value=7750 unit=rpm
